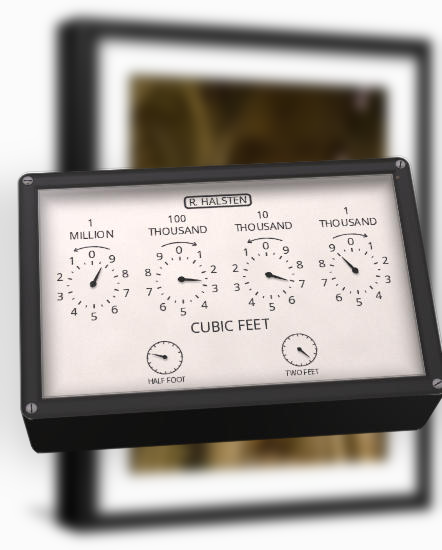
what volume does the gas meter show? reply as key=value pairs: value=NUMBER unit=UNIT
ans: value=926900 unit=ft³
